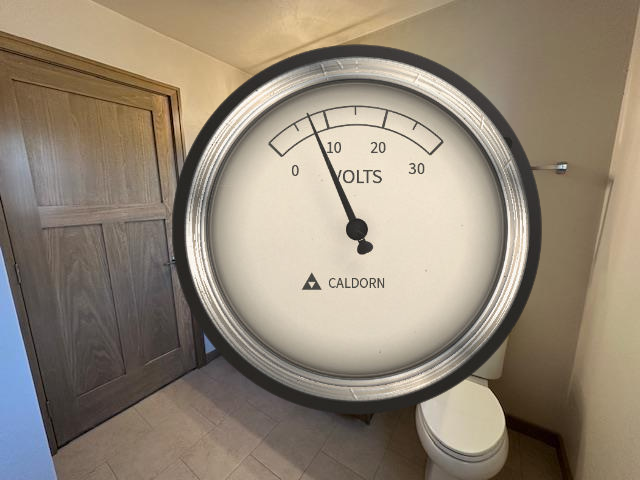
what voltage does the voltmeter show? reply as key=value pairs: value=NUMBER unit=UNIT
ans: value=7.5 unit=V
